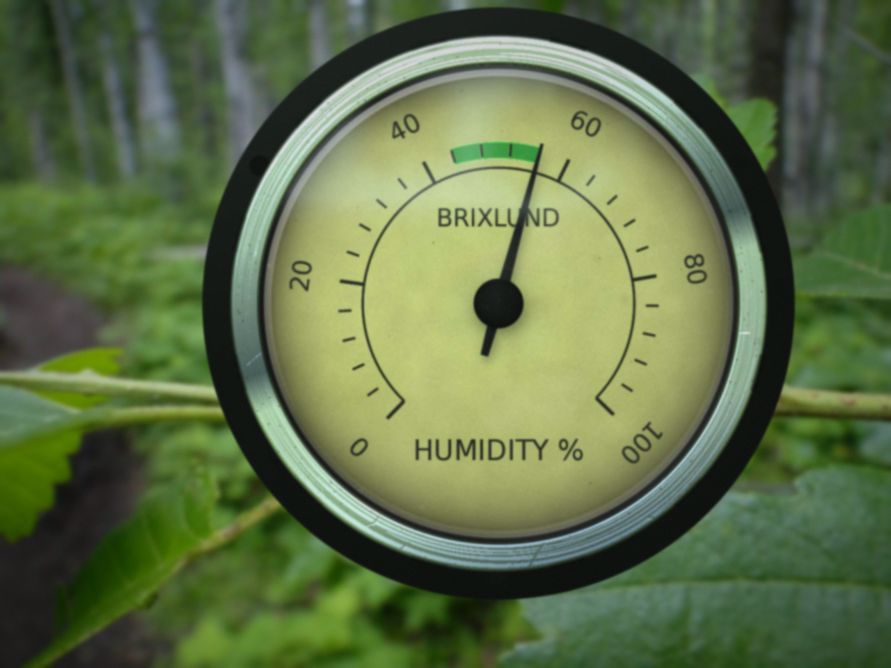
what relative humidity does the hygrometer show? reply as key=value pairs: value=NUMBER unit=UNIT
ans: value=56 unit=%
